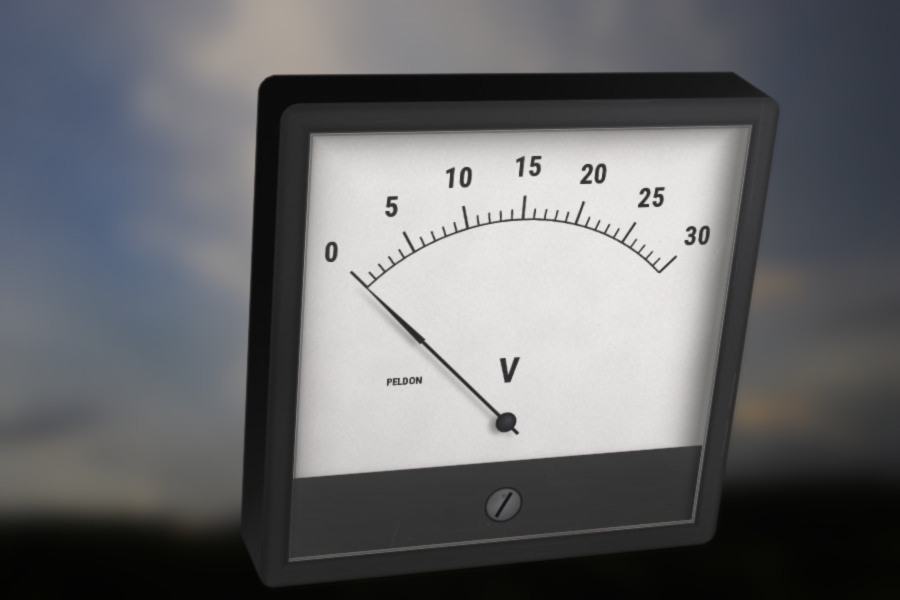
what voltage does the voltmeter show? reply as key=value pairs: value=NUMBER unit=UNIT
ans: value=0 unit=V
